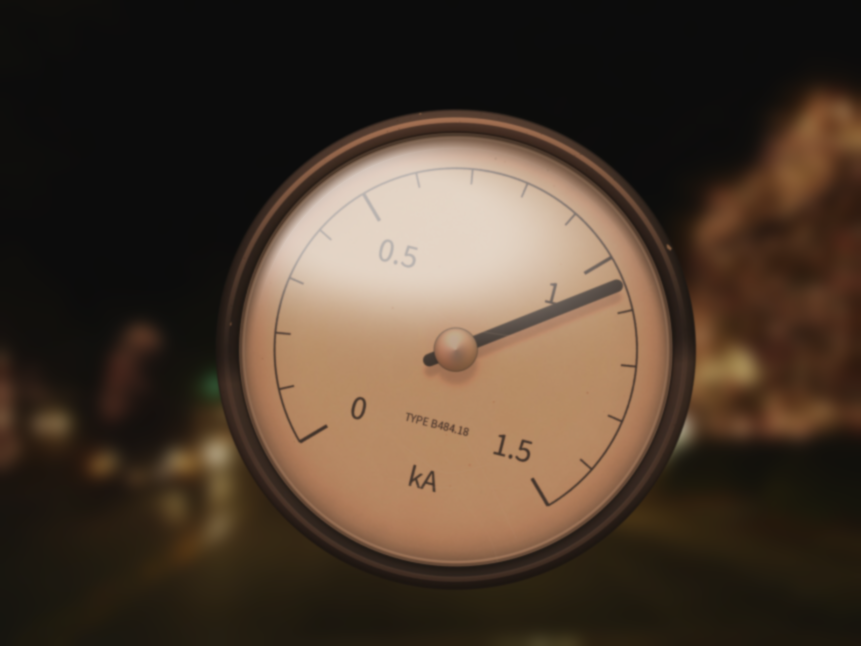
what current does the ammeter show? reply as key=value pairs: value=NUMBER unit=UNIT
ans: value=1.05 unit=kA
